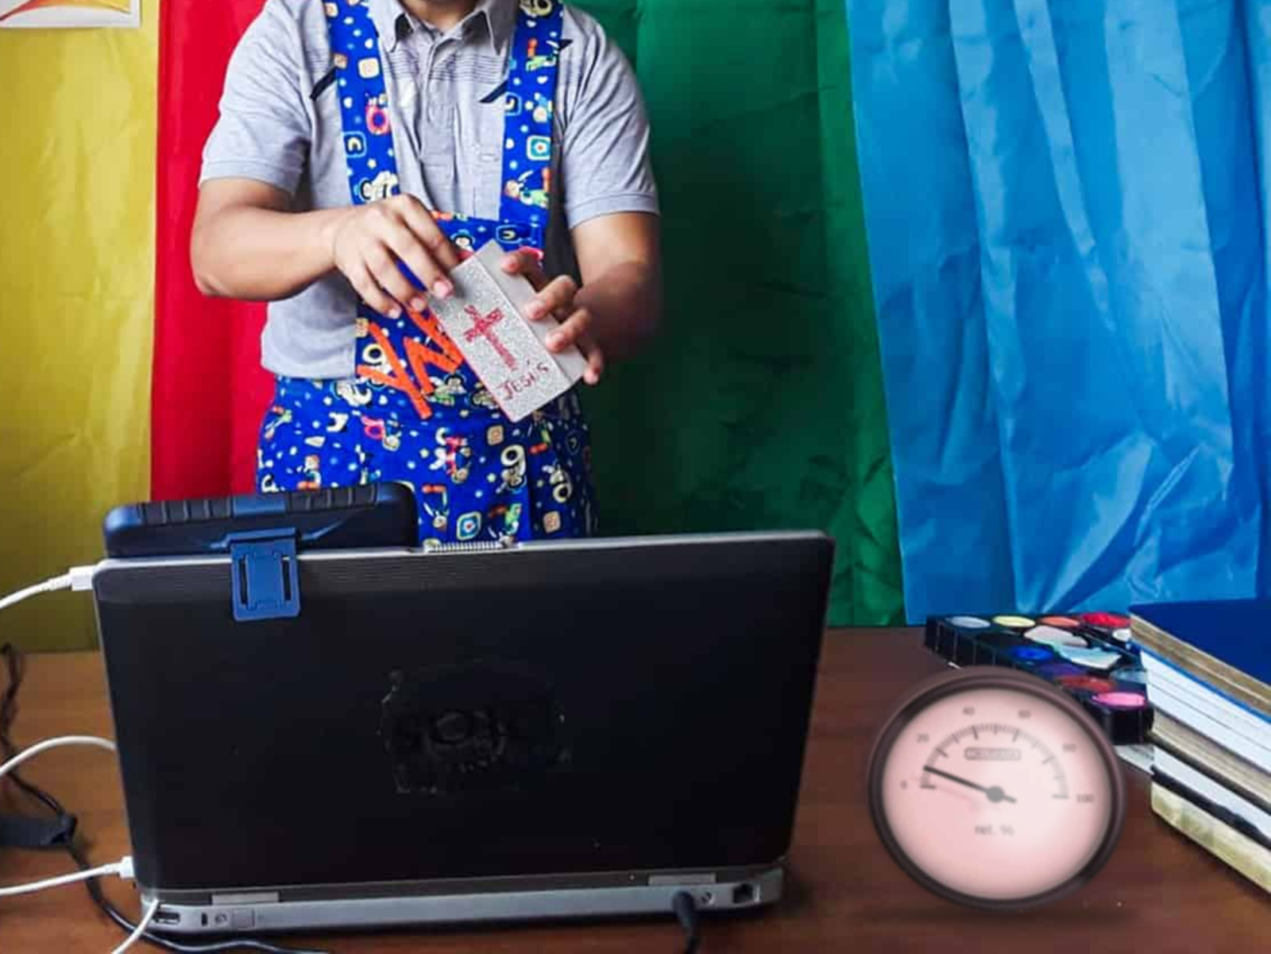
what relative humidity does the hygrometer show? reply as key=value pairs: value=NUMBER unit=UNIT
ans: value=10 unit=%
